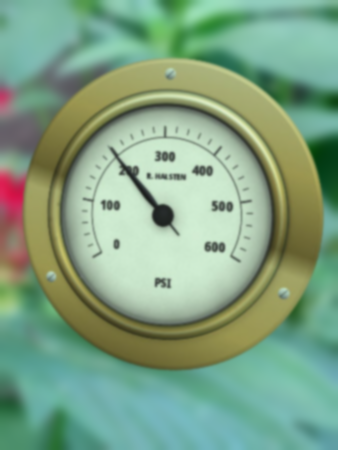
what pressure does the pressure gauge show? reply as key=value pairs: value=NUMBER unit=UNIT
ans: value=200 unit=psi
